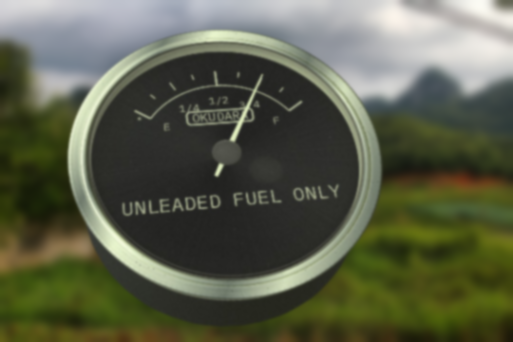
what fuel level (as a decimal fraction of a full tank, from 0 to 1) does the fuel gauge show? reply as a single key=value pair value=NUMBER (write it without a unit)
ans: value=0.75
